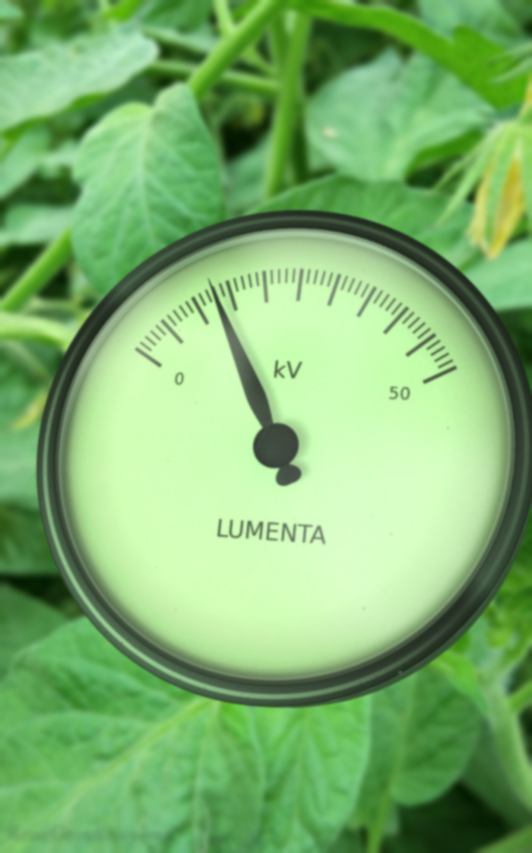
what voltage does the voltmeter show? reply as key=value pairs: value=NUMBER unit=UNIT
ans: value=13 unit=kV
